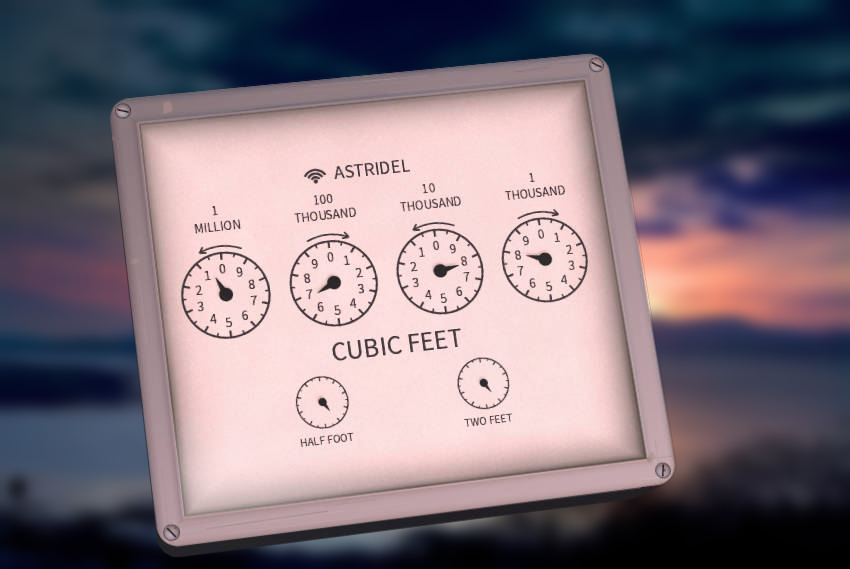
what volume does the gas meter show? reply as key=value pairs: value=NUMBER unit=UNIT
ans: value=67800 unit=ft³
